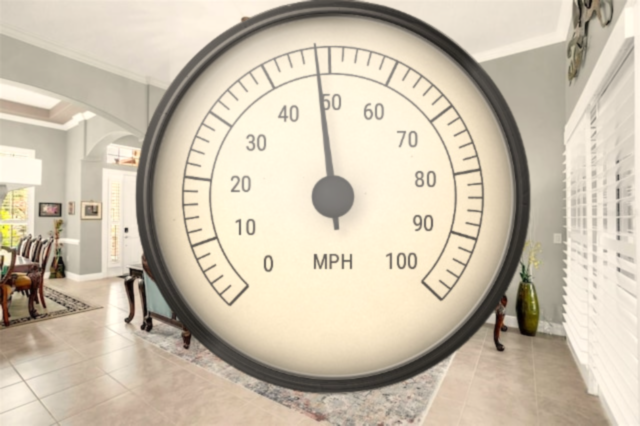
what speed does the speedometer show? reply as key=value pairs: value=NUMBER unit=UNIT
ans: value=48 unit=mph
